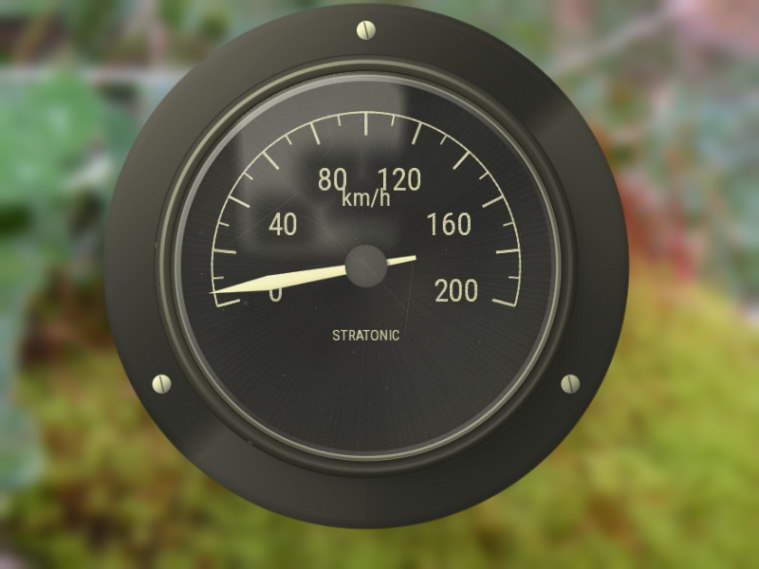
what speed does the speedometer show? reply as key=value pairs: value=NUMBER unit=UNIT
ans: value=5 unit=km/h
